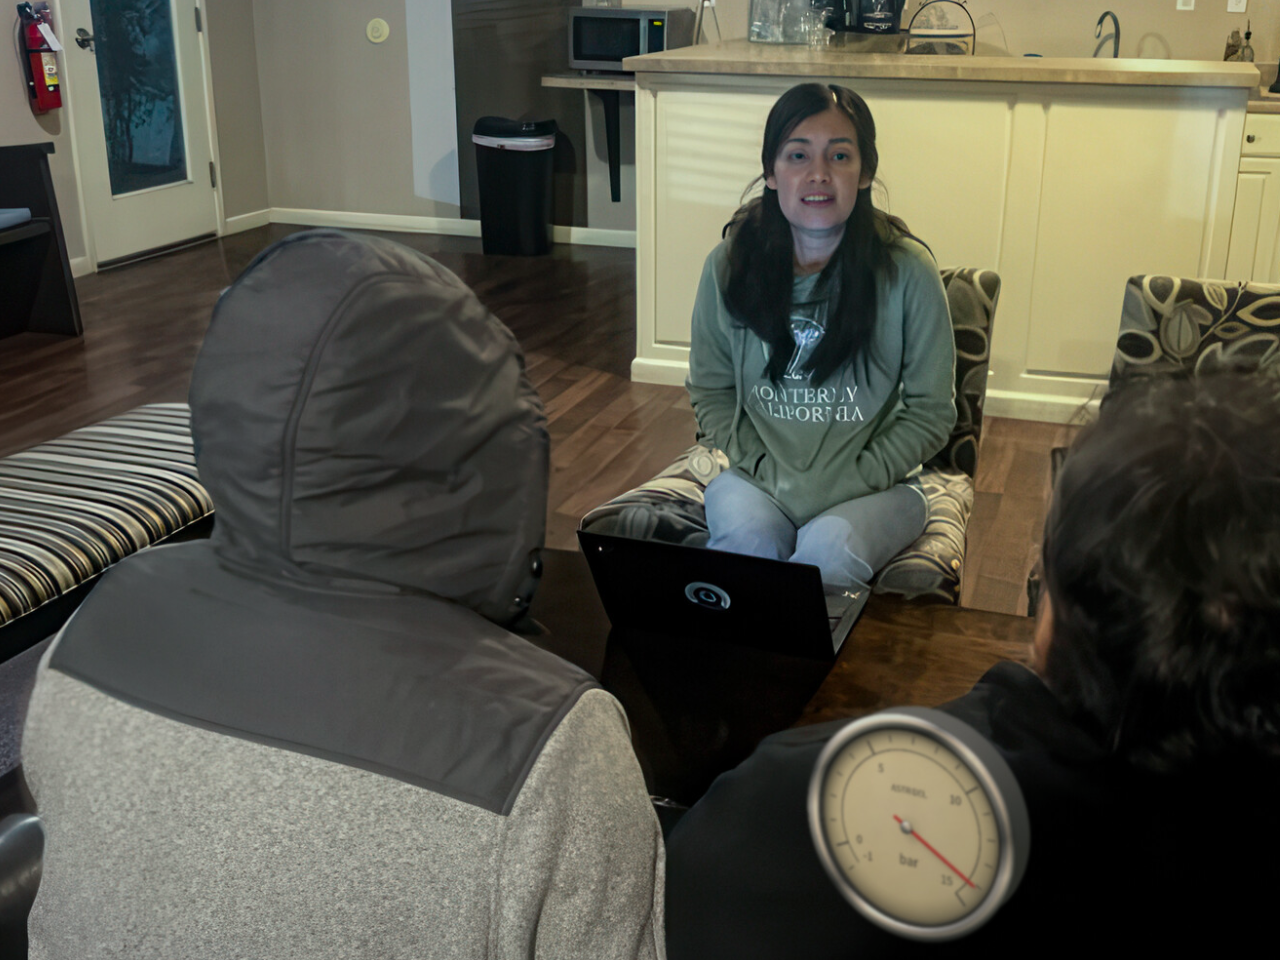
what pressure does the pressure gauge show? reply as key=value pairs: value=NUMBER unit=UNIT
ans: value=14 unit=bar
